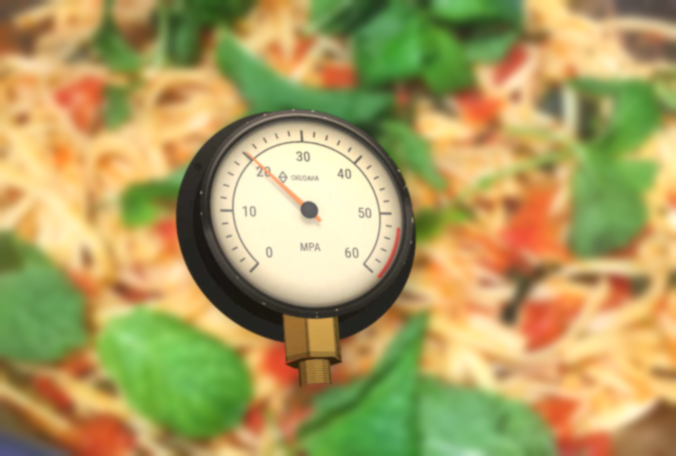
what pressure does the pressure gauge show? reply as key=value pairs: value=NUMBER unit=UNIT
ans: value=20 unit=MPa
